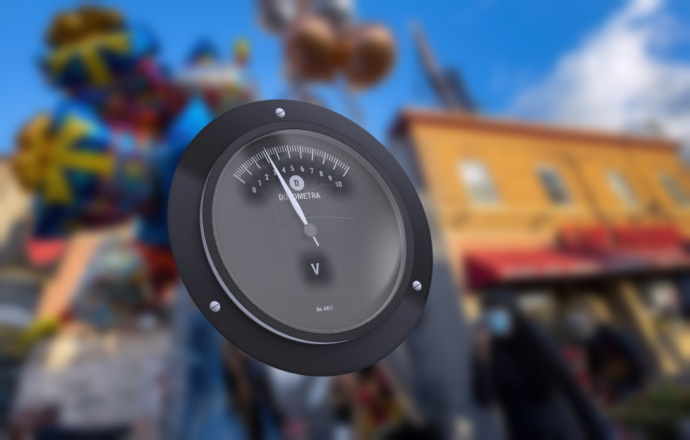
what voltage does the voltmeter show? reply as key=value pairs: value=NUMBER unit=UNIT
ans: value=3 unit=V
